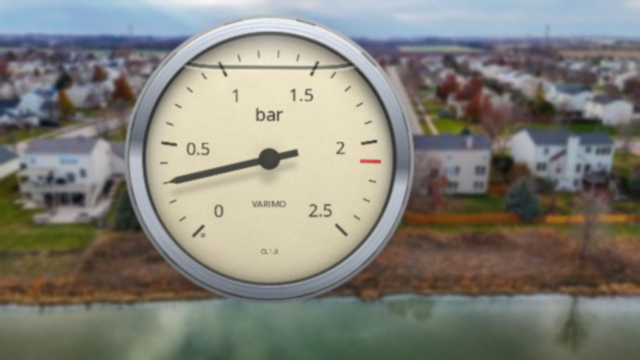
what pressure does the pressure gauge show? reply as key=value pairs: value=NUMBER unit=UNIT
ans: value=0.3 unit=bar
